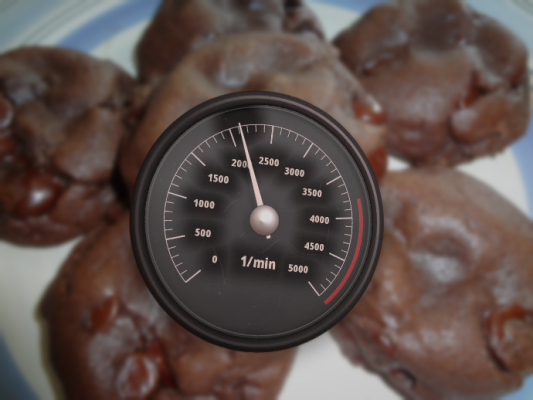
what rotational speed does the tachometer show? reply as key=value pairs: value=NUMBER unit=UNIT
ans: value=2100 unit=rpm
